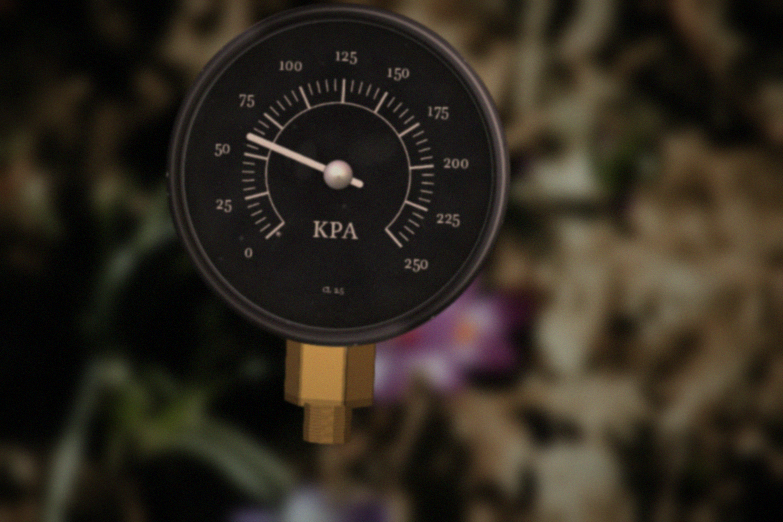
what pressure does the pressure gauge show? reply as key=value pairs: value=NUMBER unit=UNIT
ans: value=60 unit=kPa
